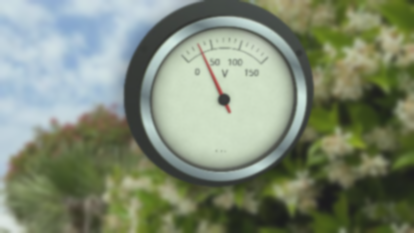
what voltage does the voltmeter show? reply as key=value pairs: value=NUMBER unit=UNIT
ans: value=30 unit=V
